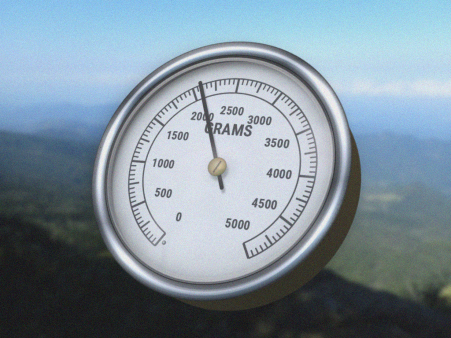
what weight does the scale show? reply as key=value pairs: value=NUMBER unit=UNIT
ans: value=2100 unit=g
